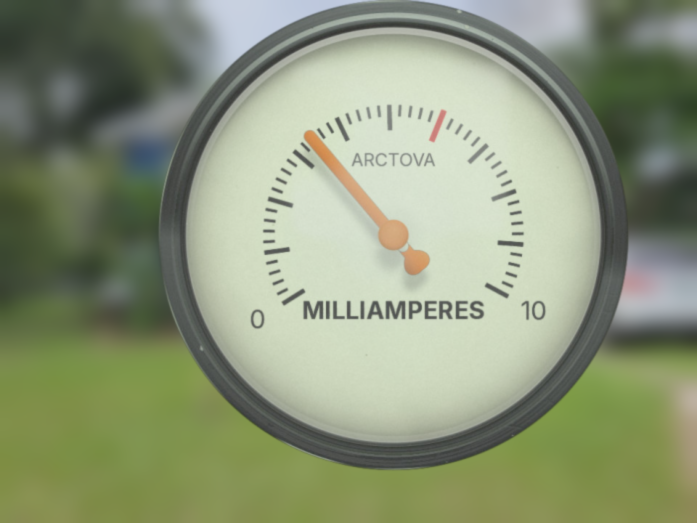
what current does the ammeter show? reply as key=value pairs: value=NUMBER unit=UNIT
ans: value=3.4 unit=mA
